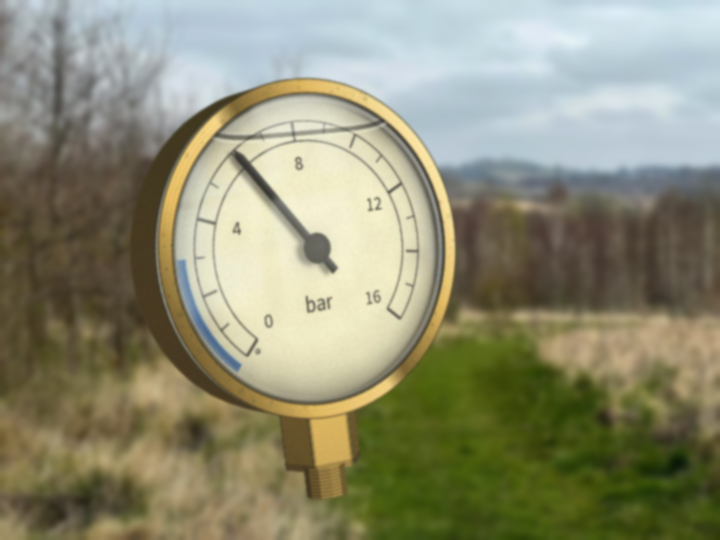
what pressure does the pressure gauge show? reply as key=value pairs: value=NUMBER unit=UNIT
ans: value=6 unit=bar
